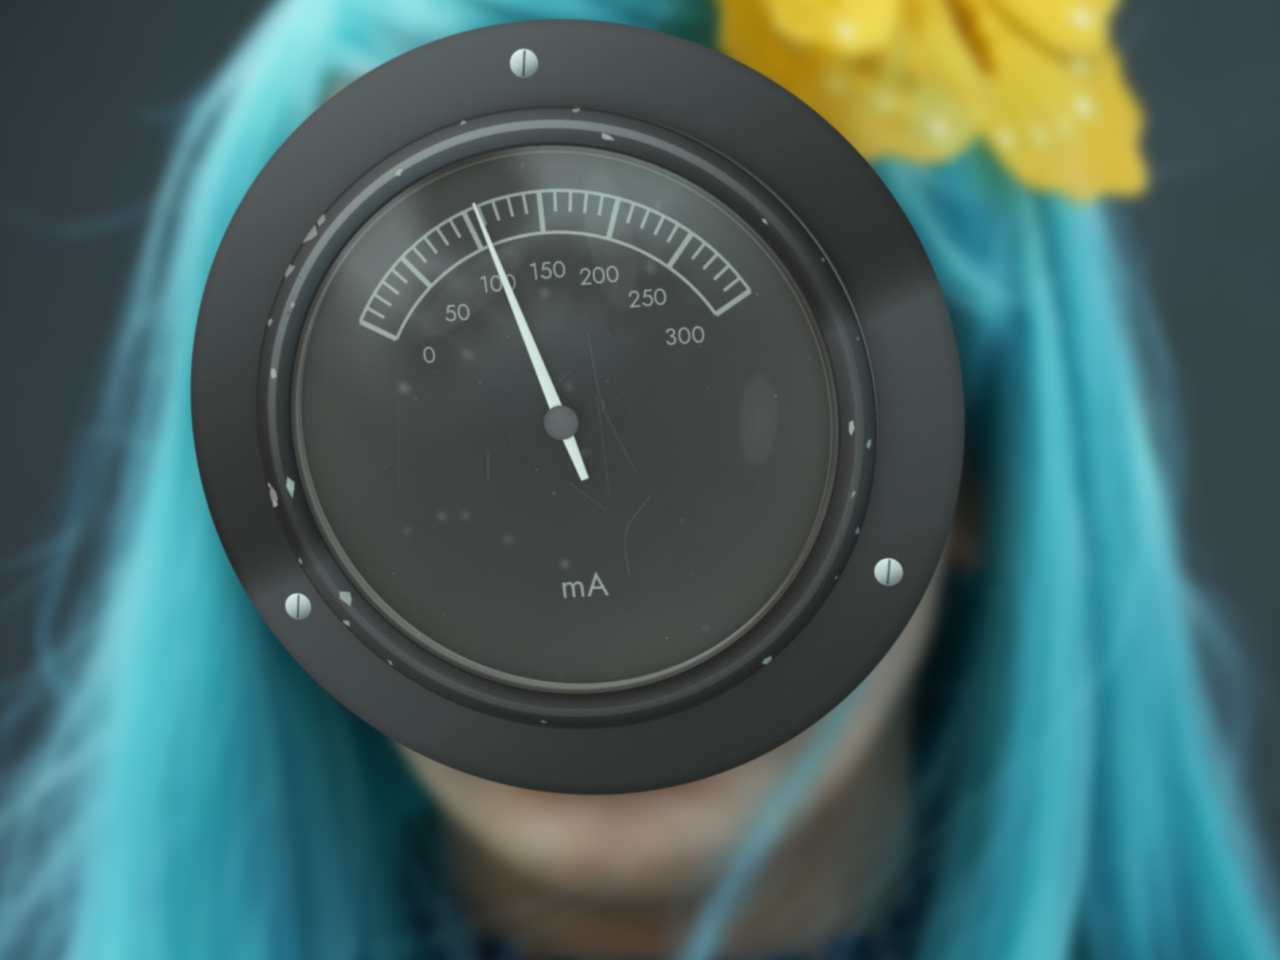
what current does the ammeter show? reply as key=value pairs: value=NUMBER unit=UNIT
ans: value=110 unit=mA
